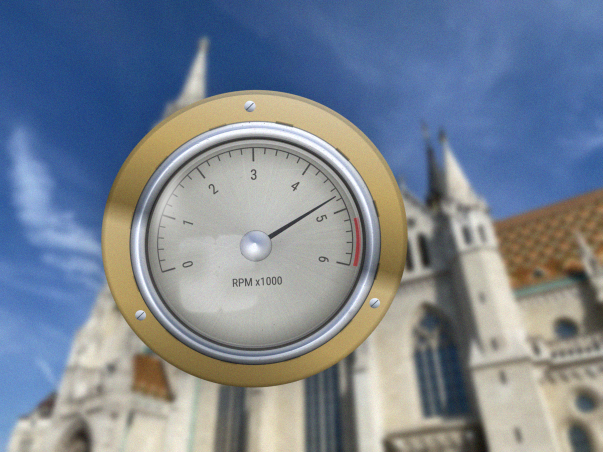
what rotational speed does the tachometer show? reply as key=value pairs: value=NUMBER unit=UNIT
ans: value=4700 unit=rpm
